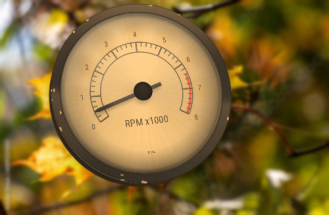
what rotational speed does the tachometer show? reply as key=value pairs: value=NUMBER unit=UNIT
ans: value=400 unit=rpm
